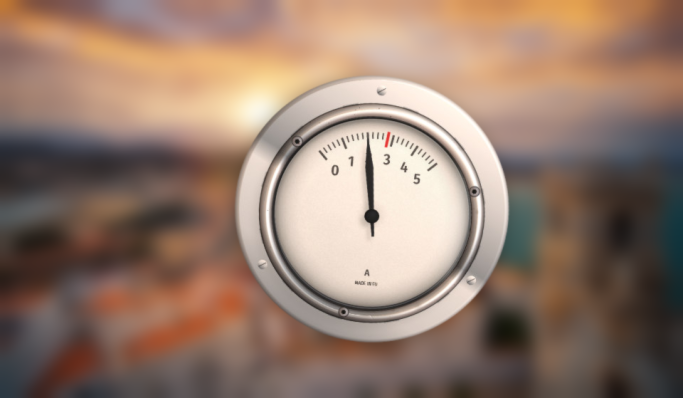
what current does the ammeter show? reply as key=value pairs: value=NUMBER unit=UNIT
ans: value=2 unit=A
